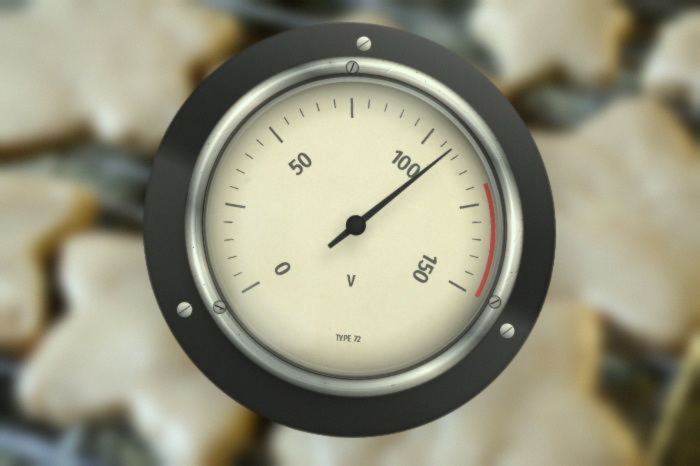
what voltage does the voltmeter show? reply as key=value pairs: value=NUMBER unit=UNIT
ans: value=107.5 unit=V
